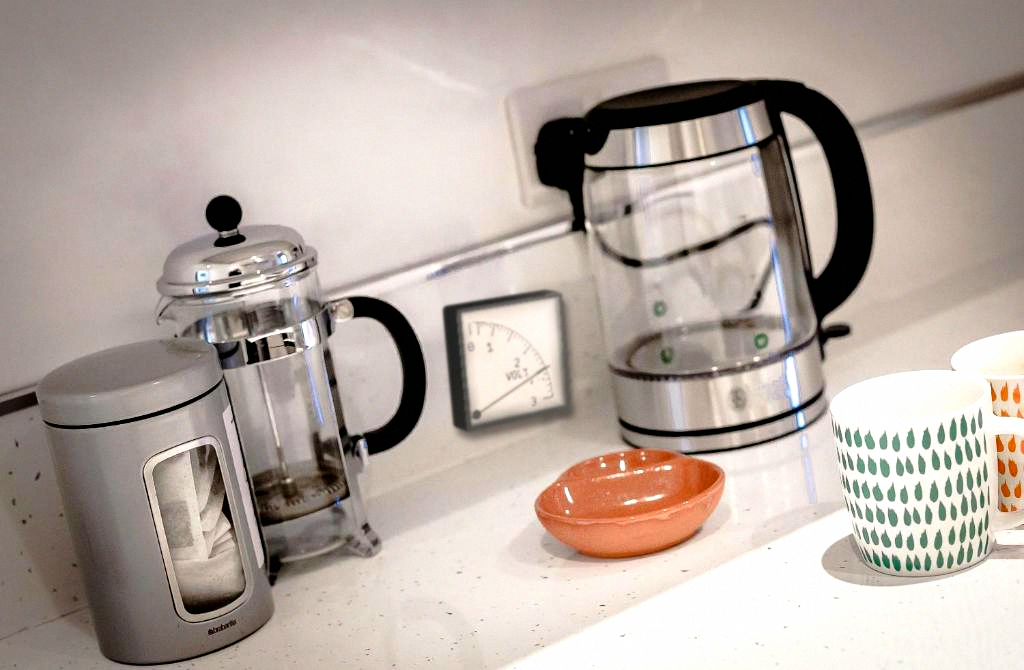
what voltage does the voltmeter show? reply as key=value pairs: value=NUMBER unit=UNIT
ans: value=2.5 unit=V
